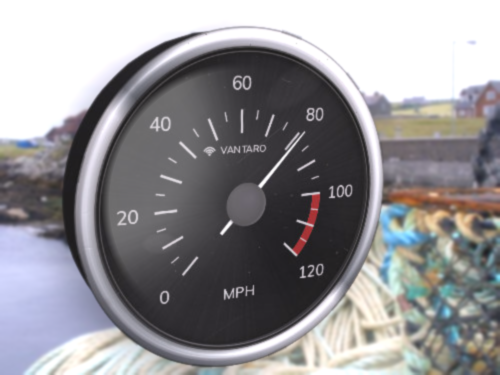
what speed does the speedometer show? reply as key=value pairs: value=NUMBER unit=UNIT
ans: value=80 unit=mph
